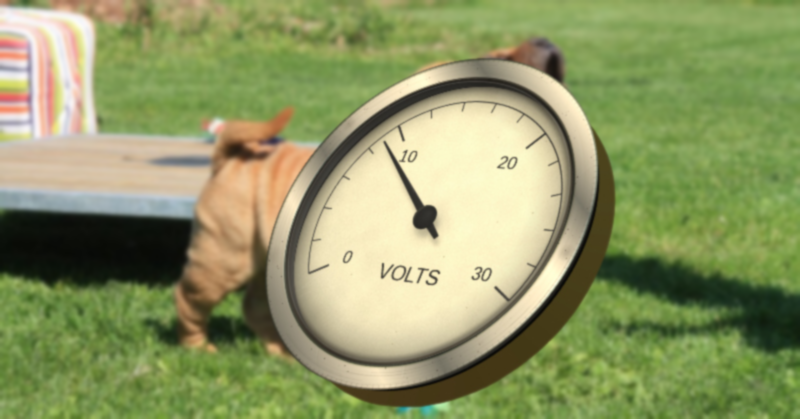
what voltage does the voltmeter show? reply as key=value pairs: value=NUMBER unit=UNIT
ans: value=9 unit=V
